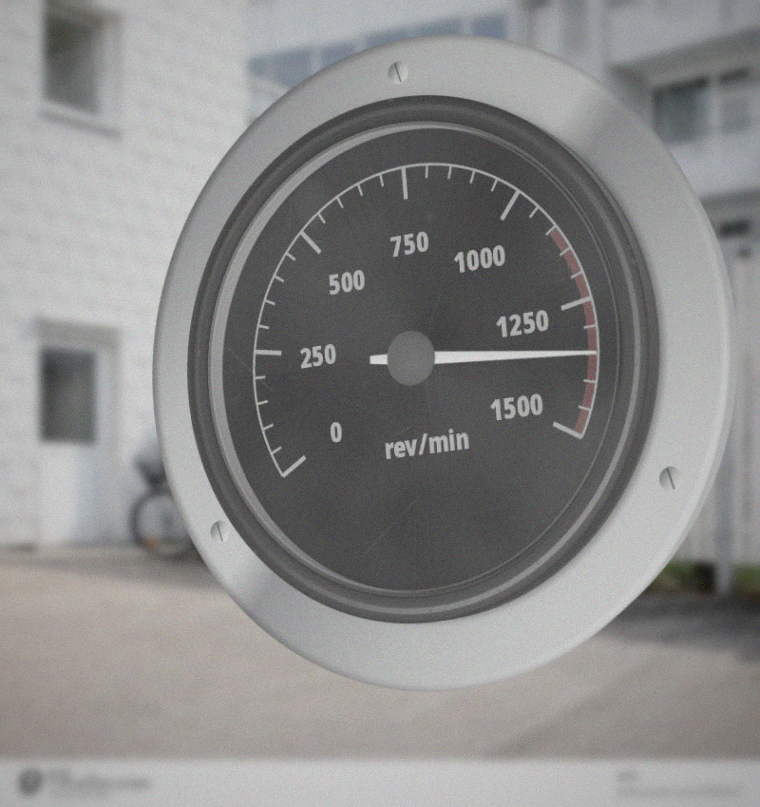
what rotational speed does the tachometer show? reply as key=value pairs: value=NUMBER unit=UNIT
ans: value=1350 unit=rpm
